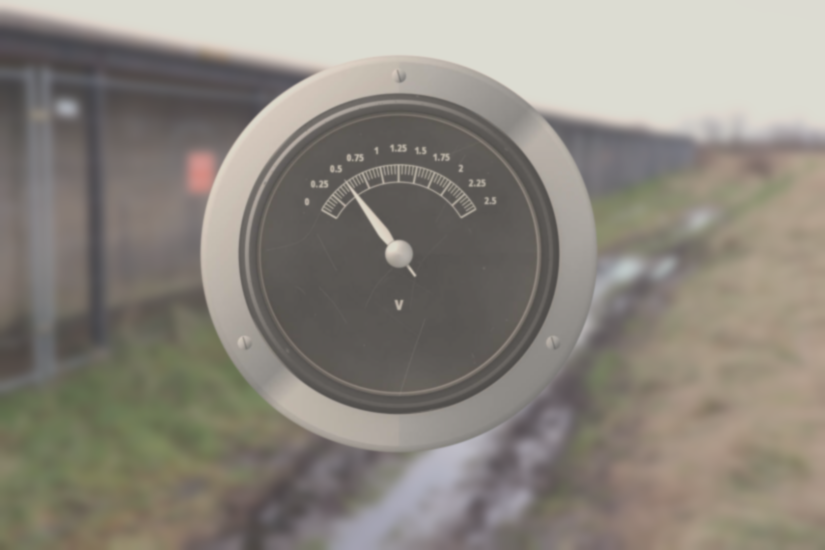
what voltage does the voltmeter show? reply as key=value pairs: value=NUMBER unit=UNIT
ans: value=0.5 unit=V
